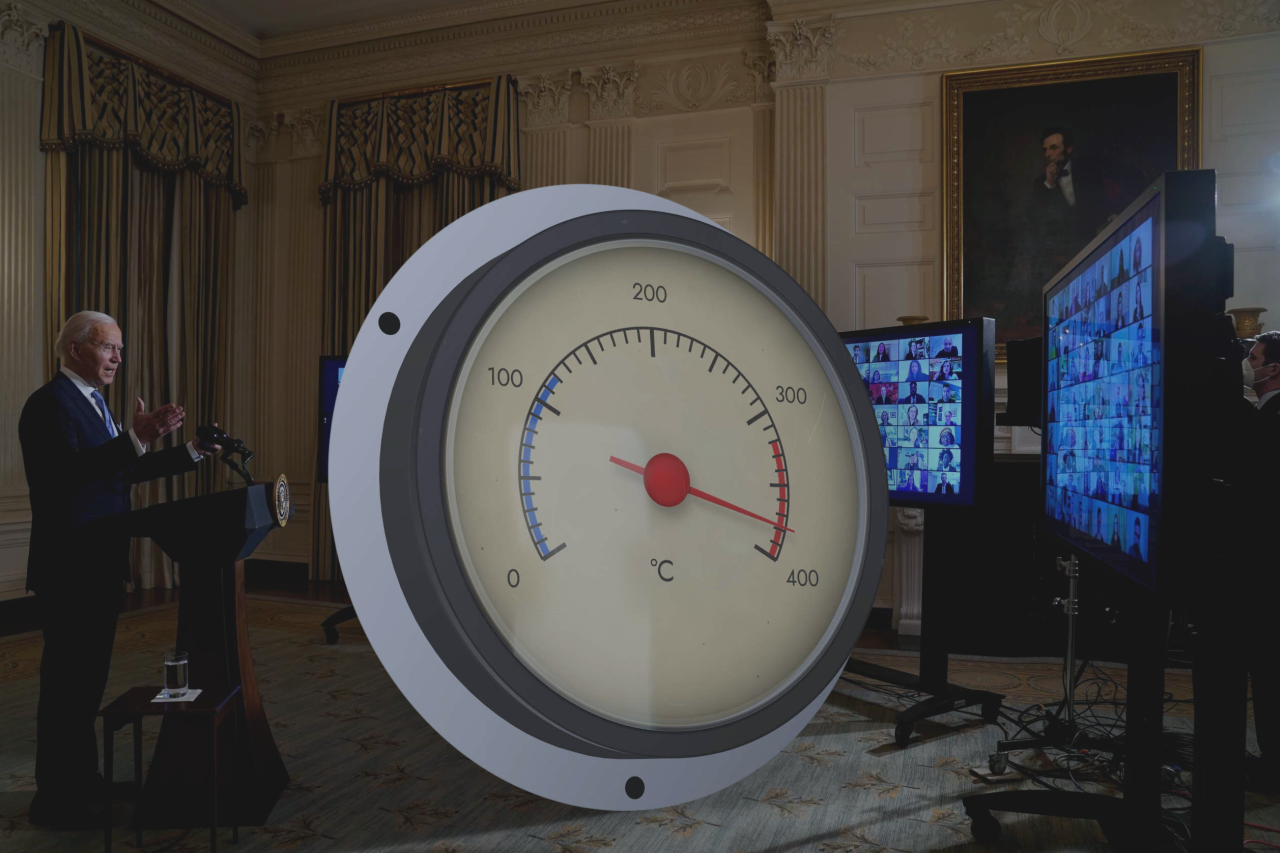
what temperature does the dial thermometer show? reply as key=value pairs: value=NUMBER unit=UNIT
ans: value=380 unit=°C
